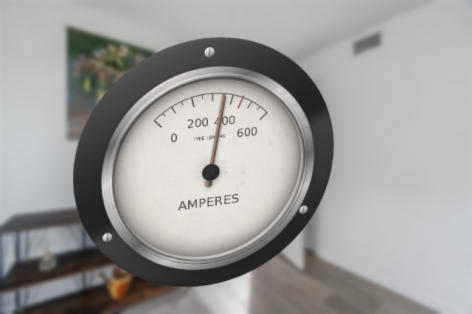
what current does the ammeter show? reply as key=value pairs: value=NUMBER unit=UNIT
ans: value=350 unit=A
